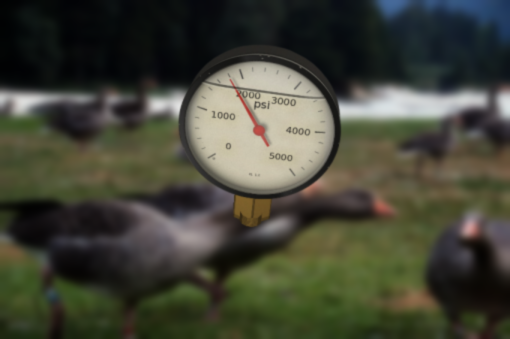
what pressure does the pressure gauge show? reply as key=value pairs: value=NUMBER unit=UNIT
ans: value=1800 unit=psi
